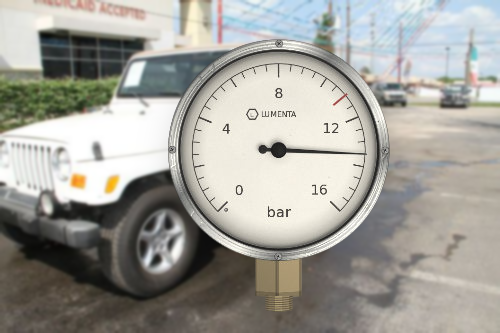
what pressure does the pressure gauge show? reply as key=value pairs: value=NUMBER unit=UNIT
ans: value=13.5 unit=bar
